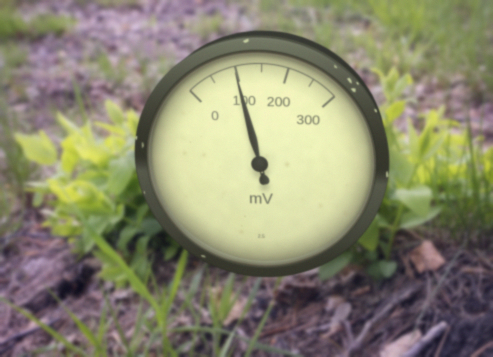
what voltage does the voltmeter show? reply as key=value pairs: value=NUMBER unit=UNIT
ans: value=100 unit=mV
